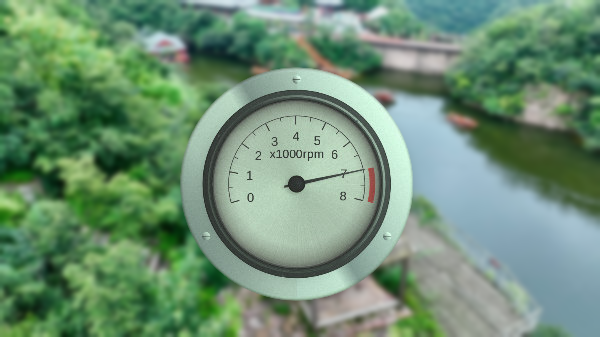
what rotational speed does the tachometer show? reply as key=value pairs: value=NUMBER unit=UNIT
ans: value=7000 unit=rpm
